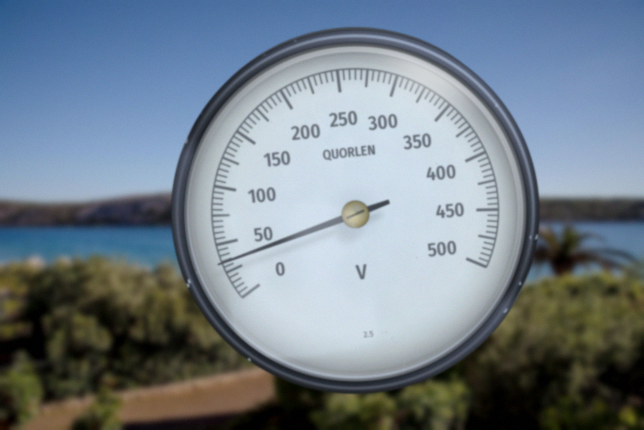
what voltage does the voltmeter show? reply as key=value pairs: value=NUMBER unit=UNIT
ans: value=35 unit=V
